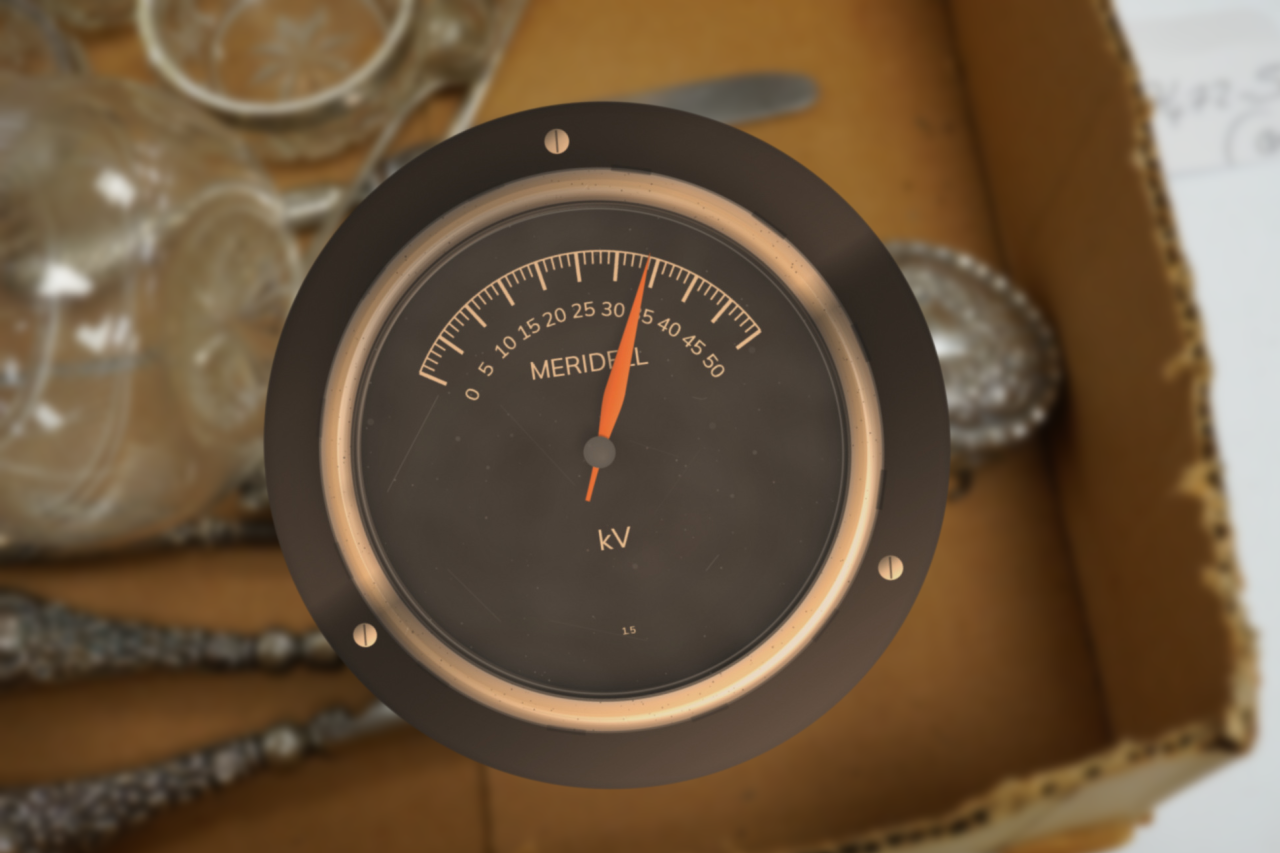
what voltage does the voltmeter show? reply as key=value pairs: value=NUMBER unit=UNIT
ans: value=34 unit=kV
